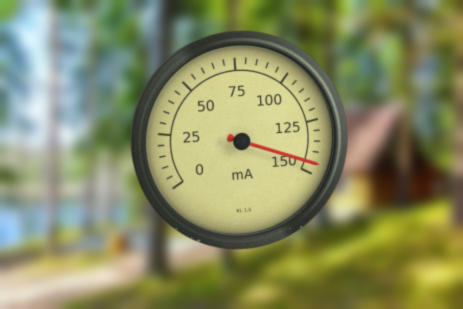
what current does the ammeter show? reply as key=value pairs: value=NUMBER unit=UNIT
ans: value=145 unit=mA
